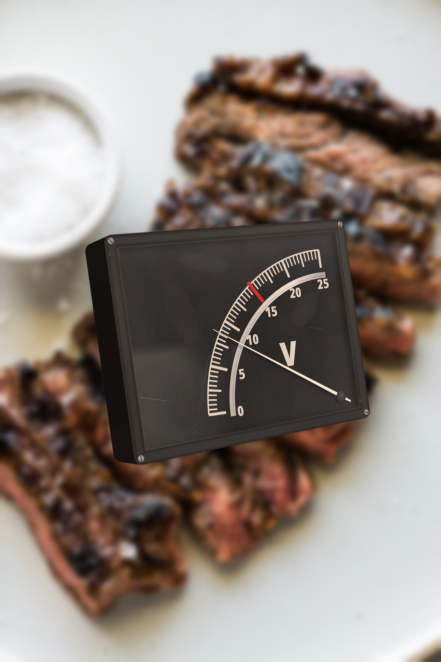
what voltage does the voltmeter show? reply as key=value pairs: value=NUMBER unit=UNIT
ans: value=8.5 unit=V
